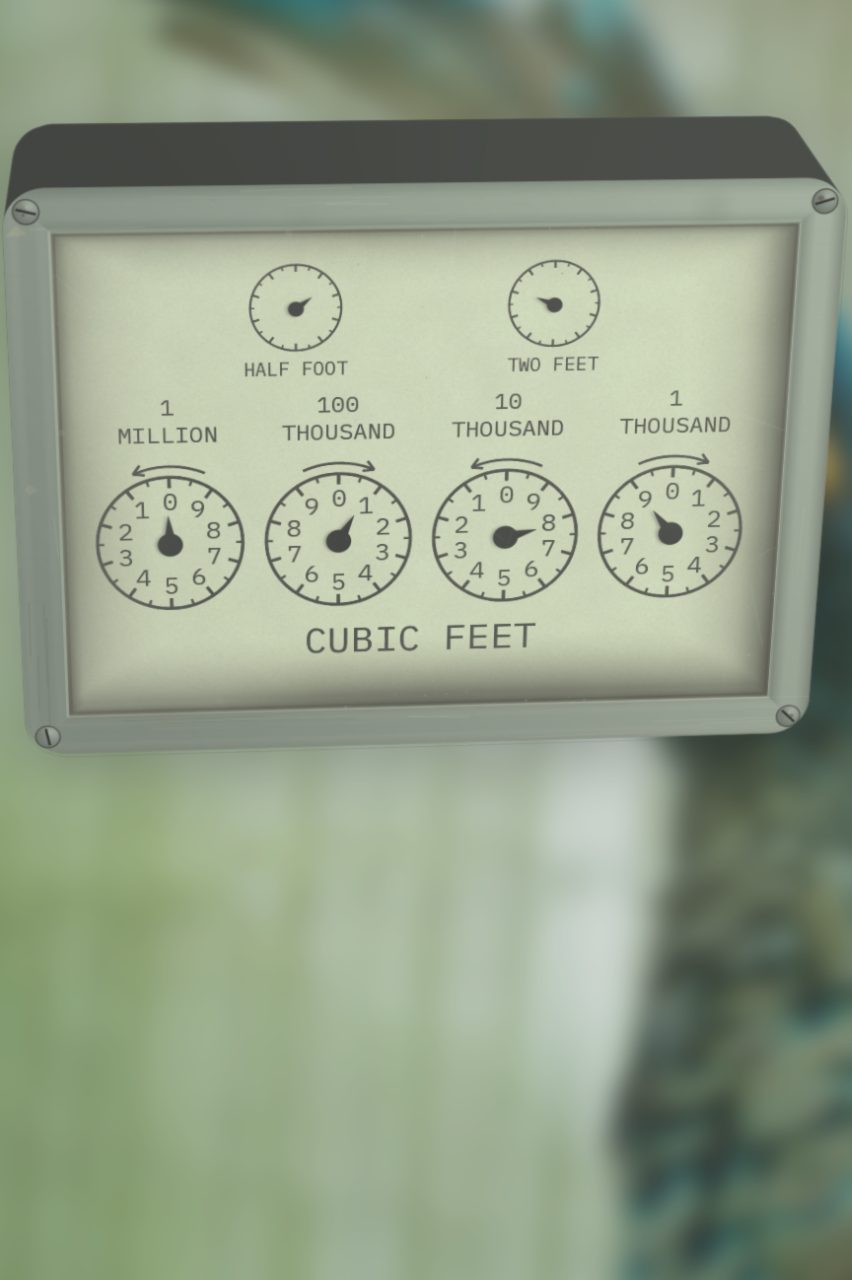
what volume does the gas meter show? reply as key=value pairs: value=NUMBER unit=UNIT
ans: value=7900 unit=ft³
